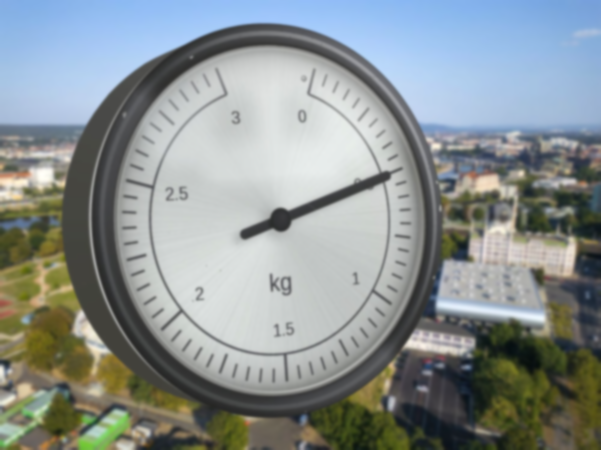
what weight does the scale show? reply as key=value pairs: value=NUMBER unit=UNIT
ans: value=0.5 unit=kg
